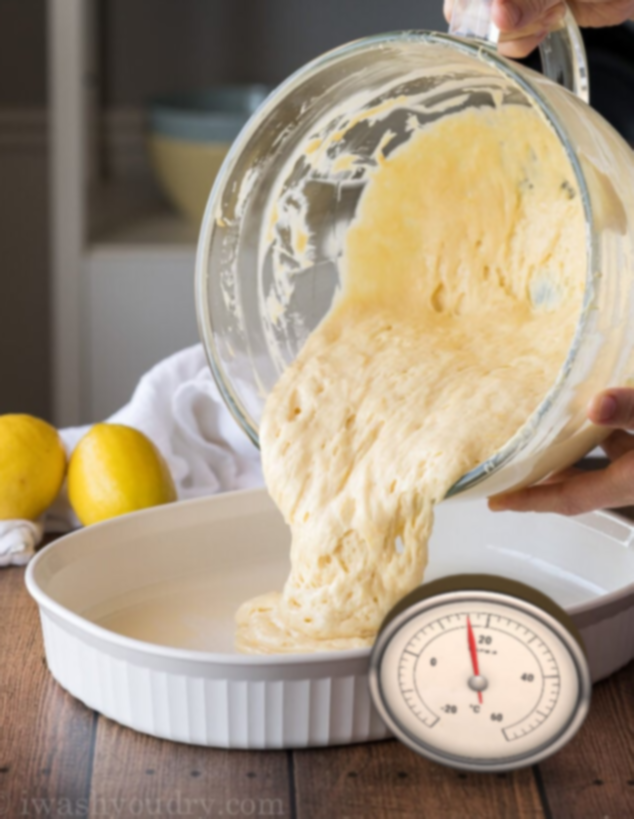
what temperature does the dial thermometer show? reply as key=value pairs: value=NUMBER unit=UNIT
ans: value=16 unit=°C
